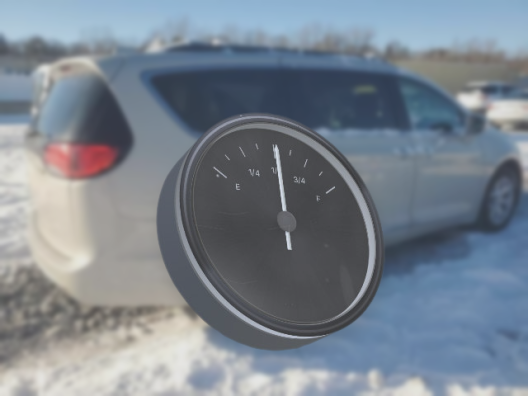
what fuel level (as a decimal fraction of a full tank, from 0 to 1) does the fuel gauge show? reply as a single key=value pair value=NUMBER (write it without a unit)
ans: value=0.5
